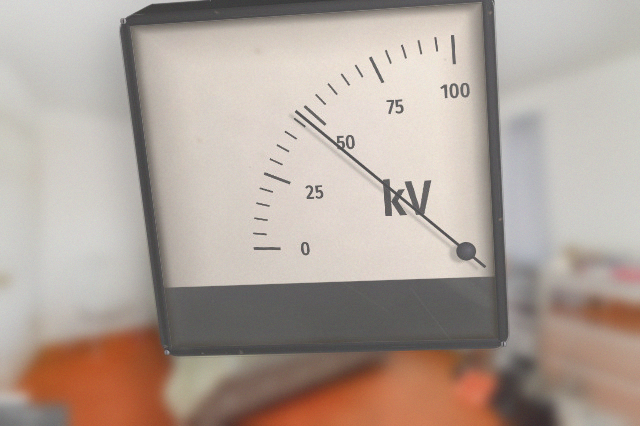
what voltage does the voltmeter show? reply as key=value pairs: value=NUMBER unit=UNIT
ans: value=47.5 unit=kV
